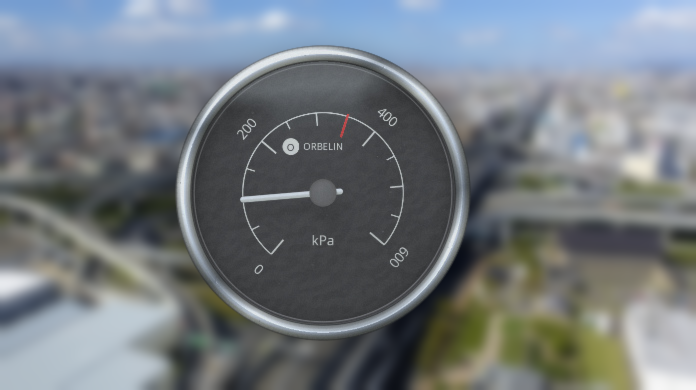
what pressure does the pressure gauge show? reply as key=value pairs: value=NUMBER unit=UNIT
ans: value=100 unit=kPa
